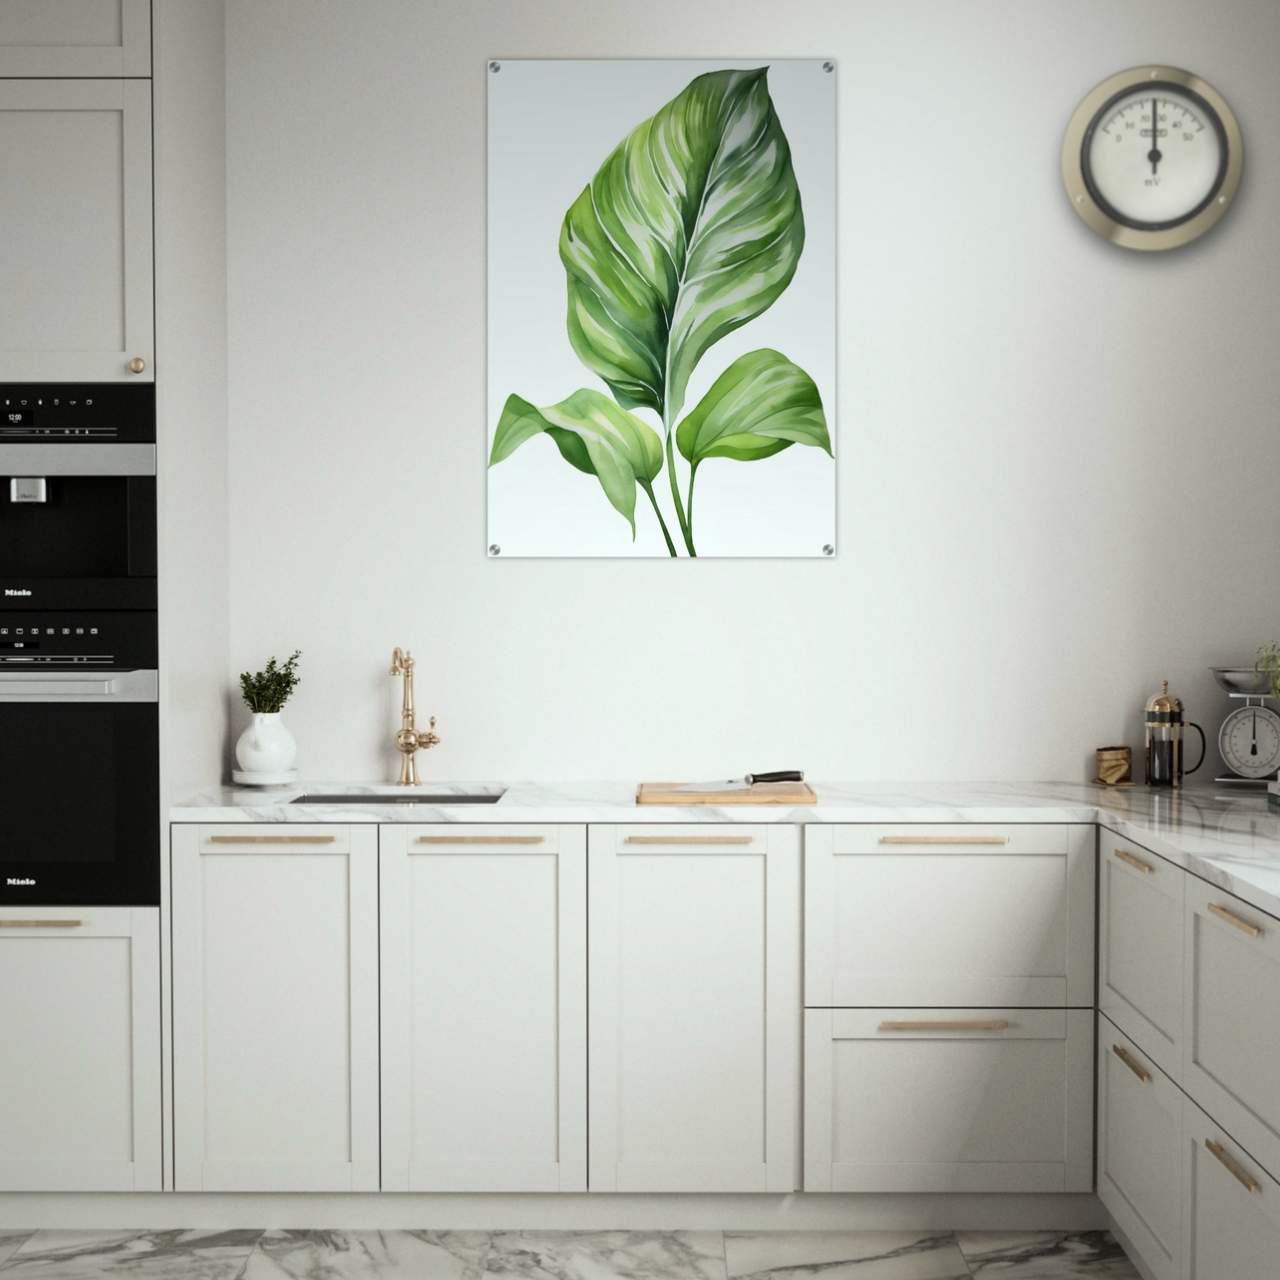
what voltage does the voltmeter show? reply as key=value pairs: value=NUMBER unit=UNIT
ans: value=25 unit=mV
